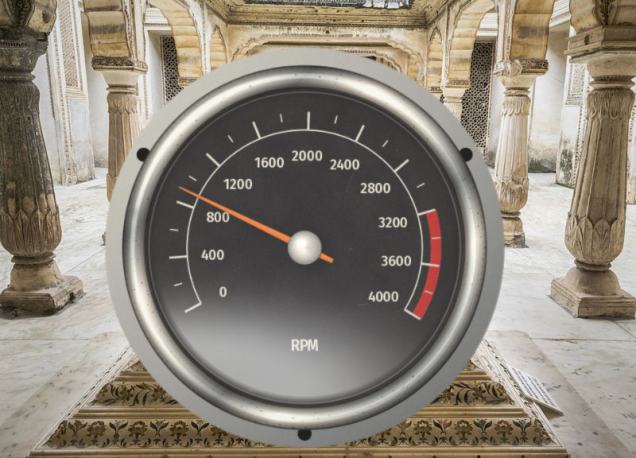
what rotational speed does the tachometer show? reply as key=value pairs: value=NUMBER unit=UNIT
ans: value=900 unit=rpm
